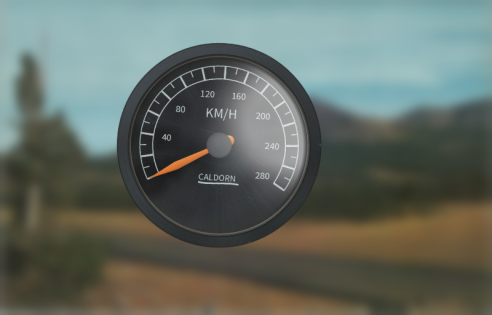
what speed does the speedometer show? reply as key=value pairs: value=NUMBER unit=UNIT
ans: value=0 unit=km/h
